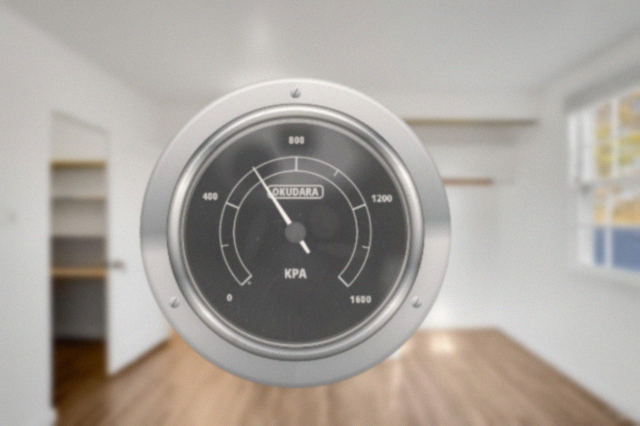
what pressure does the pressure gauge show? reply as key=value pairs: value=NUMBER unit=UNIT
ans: value=600 unit=kPa
